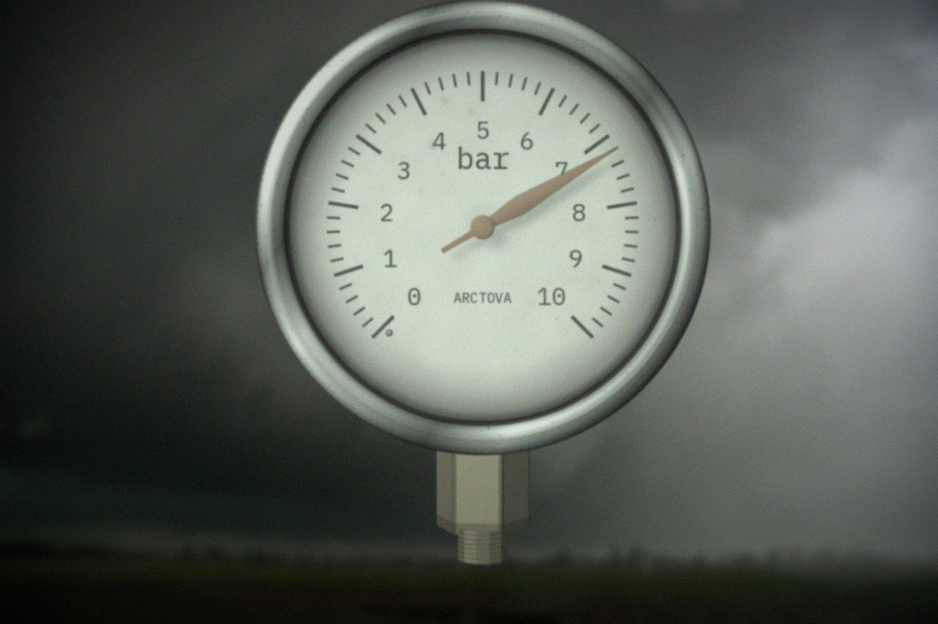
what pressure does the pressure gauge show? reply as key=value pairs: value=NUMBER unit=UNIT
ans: value=7.2 unit=bar
